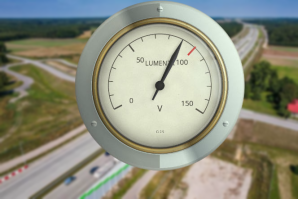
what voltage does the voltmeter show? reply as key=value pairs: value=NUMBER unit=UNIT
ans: value=90 unit=V
